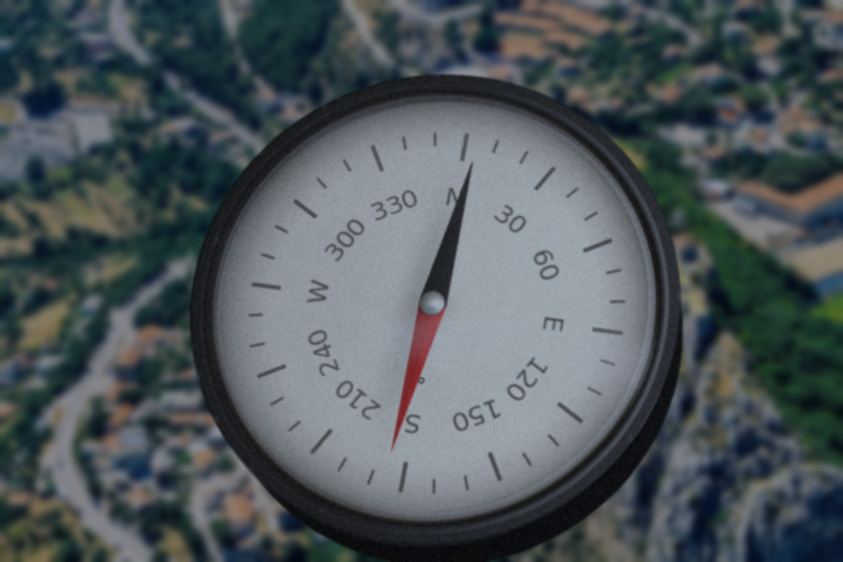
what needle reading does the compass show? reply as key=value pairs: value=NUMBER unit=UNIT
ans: value=185 unit=°
